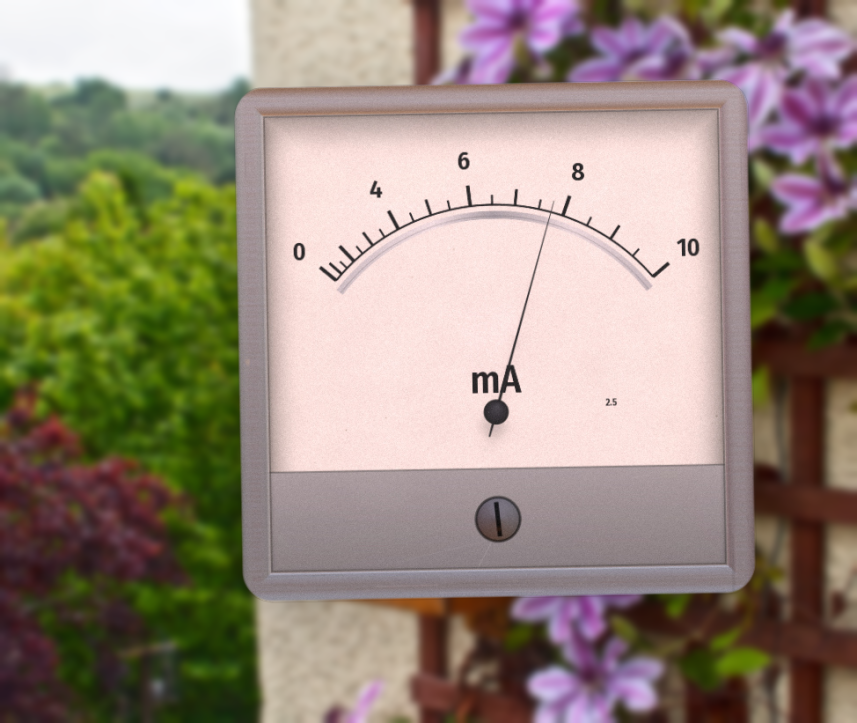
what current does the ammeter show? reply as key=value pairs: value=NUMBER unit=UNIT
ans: value=7.75 unit=mA
